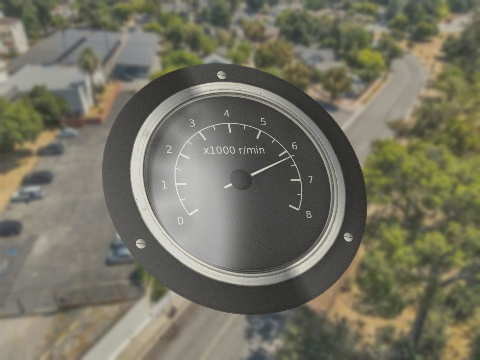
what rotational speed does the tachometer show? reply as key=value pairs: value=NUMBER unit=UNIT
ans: value=6250 unit=rpm
